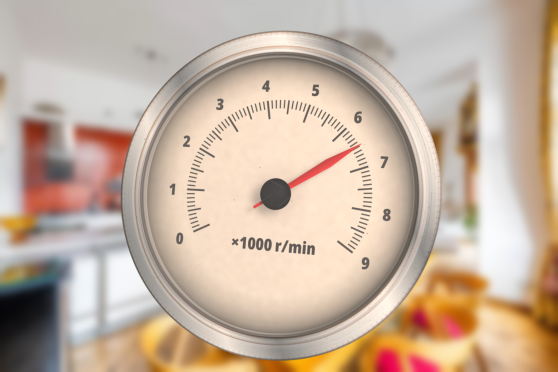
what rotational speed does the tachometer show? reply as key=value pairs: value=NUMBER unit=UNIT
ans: value=6500 unit=rpm
